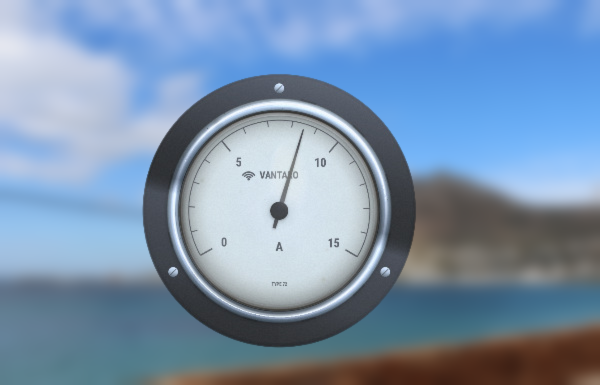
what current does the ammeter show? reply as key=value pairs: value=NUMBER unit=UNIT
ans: value=8.5 unit=A
